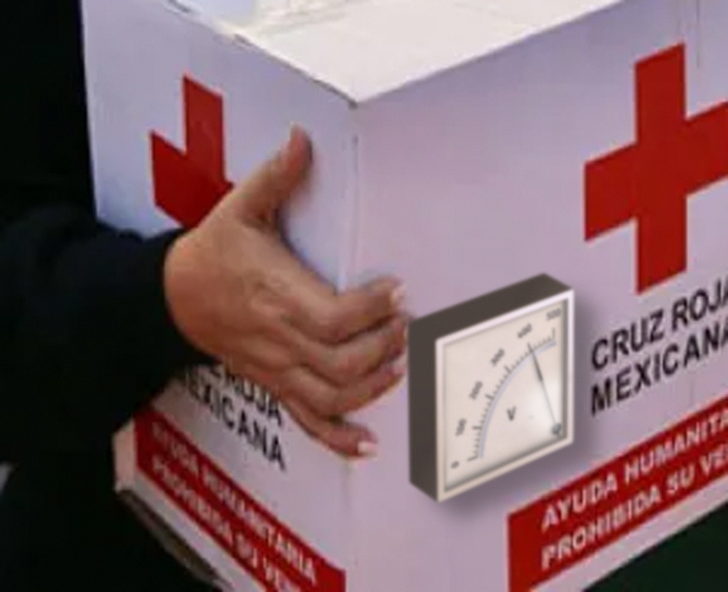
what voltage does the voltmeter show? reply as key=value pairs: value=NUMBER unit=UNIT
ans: value=400 unit=V
